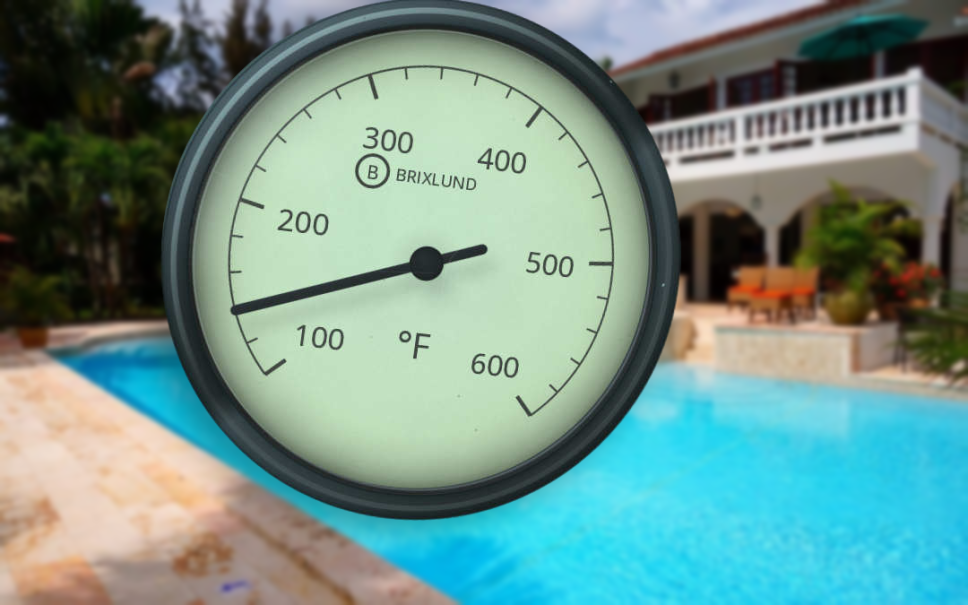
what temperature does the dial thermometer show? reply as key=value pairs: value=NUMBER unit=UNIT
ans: value=140 unit=°F
